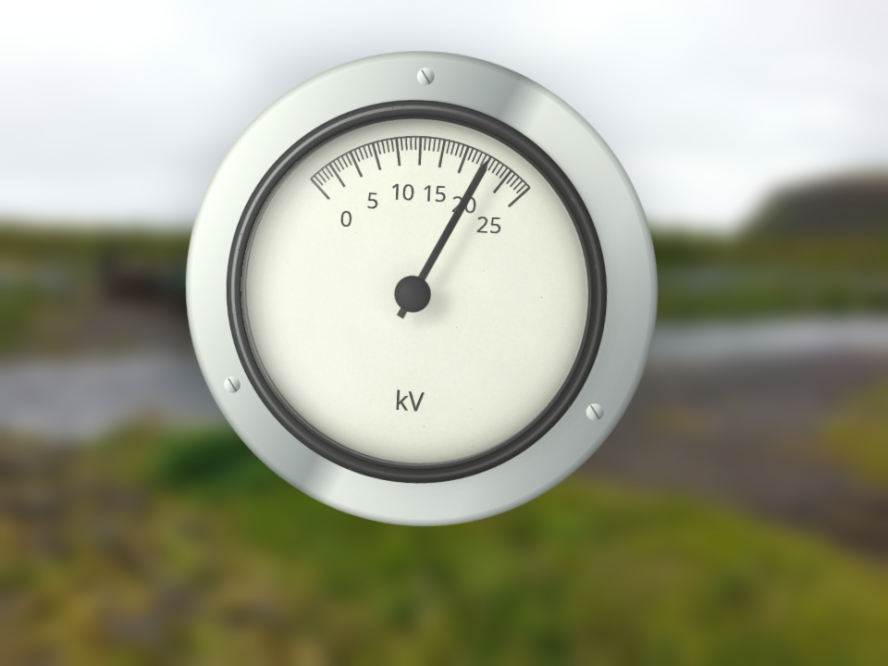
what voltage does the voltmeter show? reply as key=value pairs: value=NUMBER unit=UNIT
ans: value=20 unit=kV
